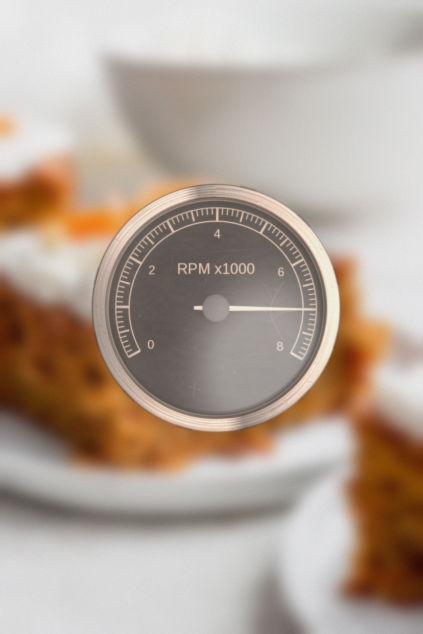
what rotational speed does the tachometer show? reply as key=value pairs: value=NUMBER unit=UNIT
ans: value=7000 unit=rpm
